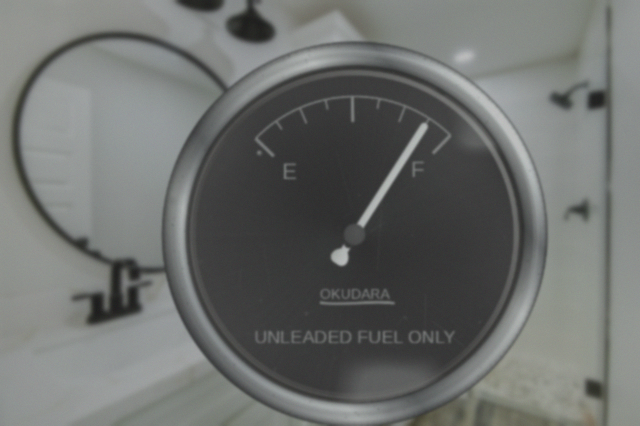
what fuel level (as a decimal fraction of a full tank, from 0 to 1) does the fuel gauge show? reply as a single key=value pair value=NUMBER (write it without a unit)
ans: value=0.875
